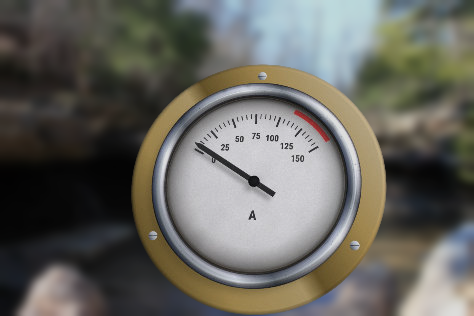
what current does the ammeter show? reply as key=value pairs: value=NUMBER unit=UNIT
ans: value=5 unit=A
